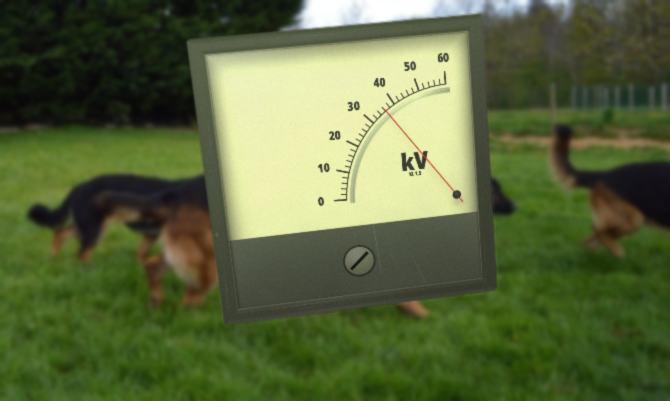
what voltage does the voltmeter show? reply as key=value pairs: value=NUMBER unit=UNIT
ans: value=36 unit=kV
